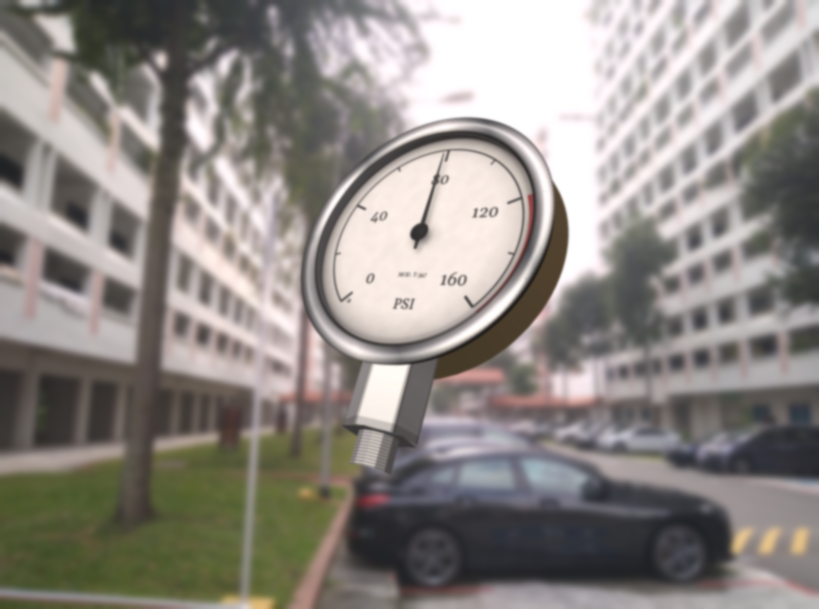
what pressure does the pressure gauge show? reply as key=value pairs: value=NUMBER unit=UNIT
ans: value=80 unit=psi
